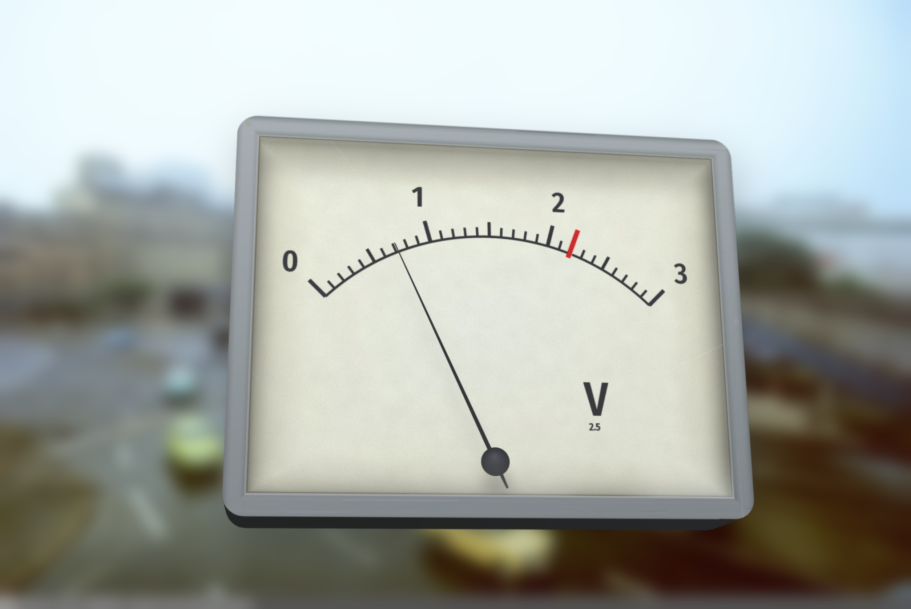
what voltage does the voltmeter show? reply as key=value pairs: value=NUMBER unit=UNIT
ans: value=0.7 unit=V
